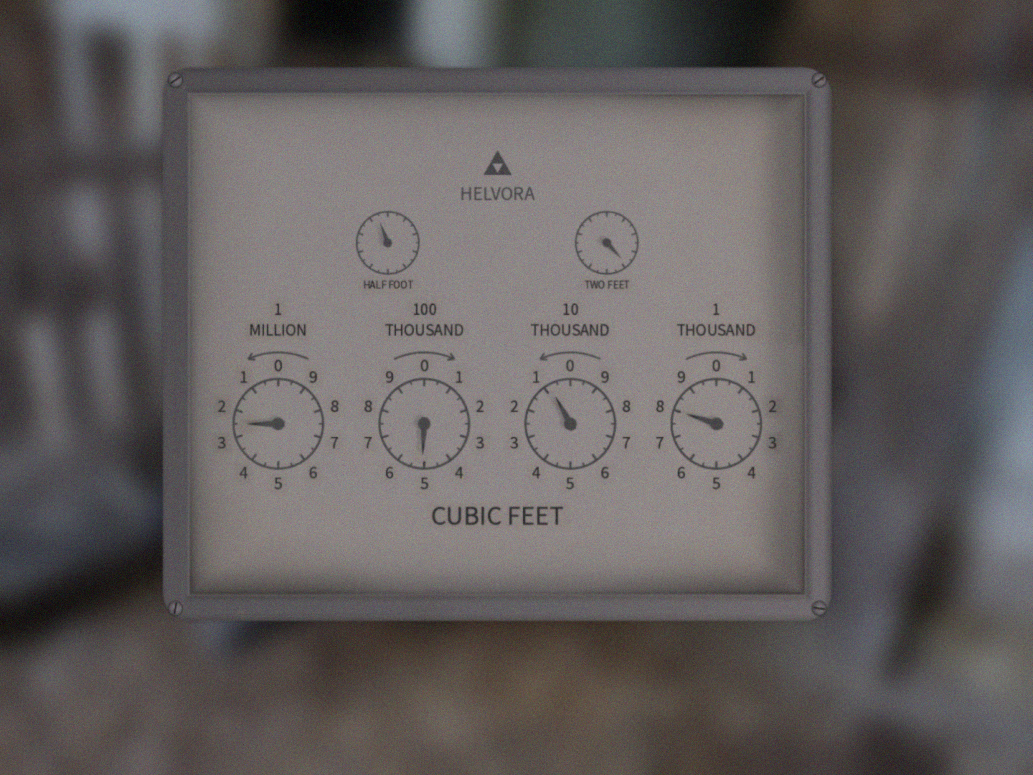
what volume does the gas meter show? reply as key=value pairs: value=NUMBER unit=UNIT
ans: value=250800 unit=ft³
